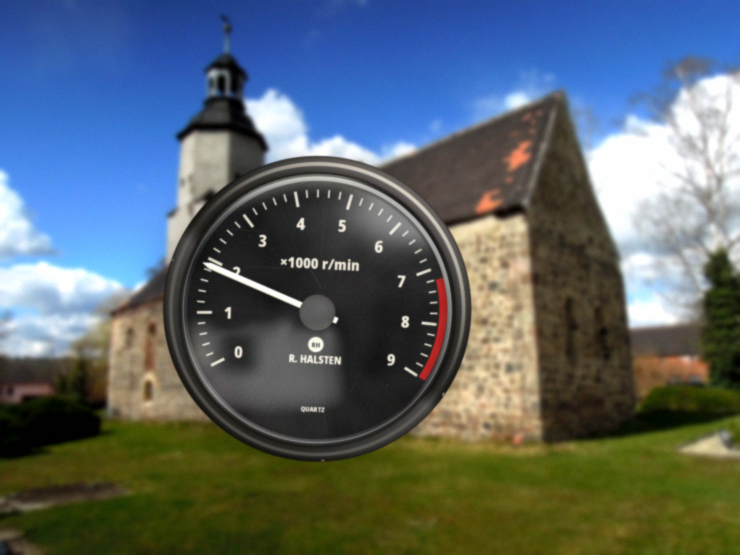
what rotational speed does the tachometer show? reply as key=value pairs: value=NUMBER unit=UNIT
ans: value=1900 unit=rpm
